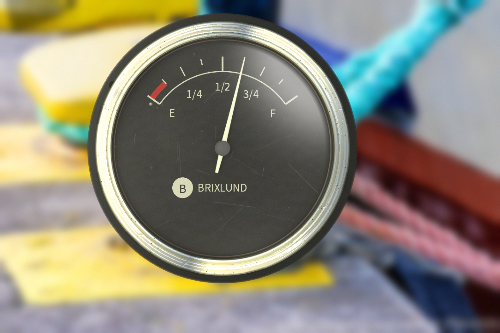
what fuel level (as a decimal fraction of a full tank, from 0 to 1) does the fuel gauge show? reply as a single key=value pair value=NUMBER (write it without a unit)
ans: value=0.625
